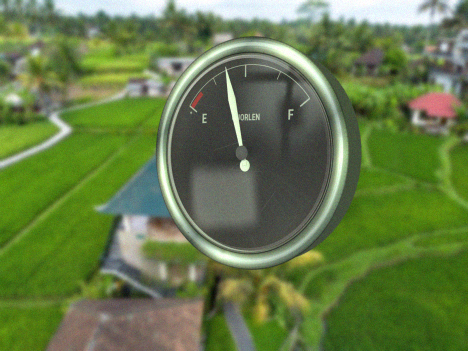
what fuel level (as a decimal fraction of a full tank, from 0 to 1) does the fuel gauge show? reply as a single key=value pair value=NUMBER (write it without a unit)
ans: value=0.375
